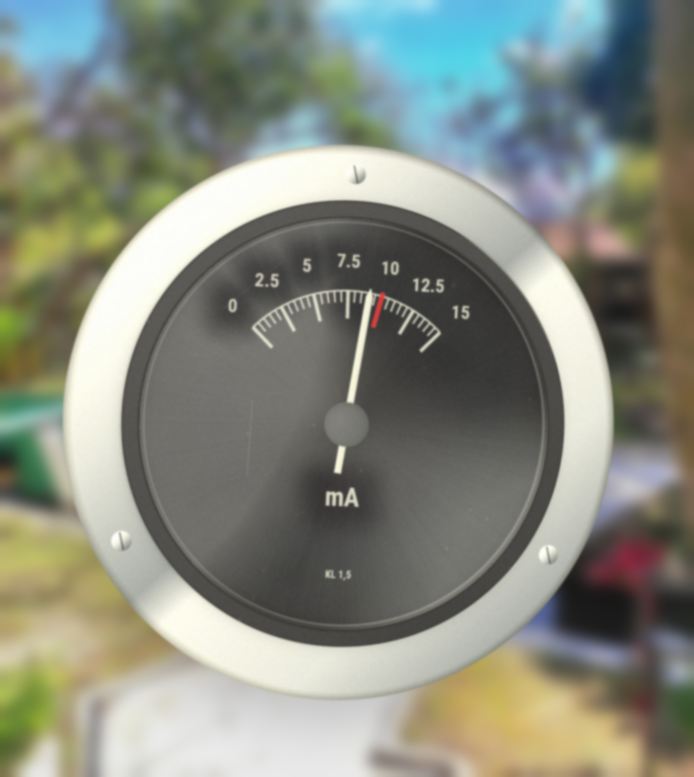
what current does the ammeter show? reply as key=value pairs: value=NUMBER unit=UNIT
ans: value=9 unit=mA
